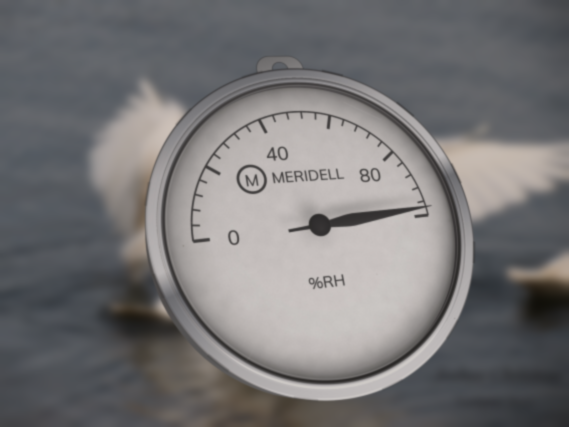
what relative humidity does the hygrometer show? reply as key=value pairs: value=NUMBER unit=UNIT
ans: value=98 unit=%
